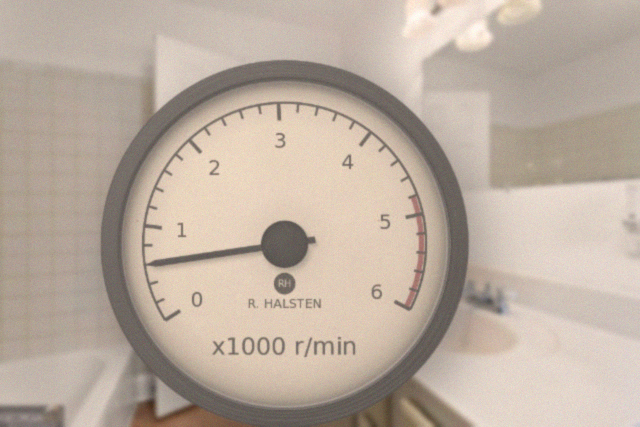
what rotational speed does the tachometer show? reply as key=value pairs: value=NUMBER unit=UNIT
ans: value=600 unit=rpm
